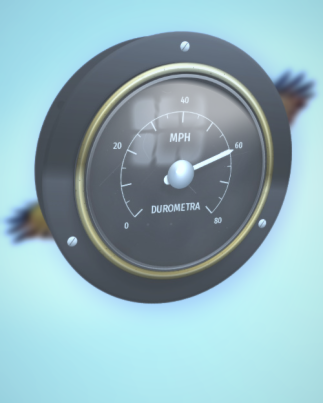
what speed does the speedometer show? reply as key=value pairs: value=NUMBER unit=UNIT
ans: value=60 unit=mph
